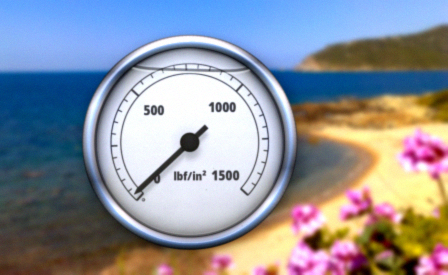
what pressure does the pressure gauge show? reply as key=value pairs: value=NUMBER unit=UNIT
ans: value=25 unit=psi
